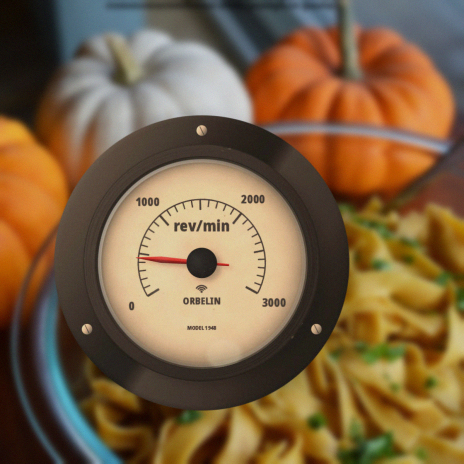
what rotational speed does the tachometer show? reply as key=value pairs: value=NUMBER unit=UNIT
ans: value=450 unit=rpm
